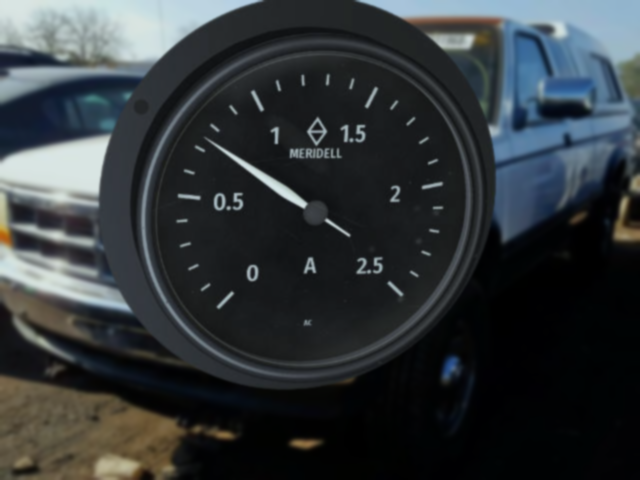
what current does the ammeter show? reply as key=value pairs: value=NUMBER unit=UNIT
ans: value=0.75 unit=A
